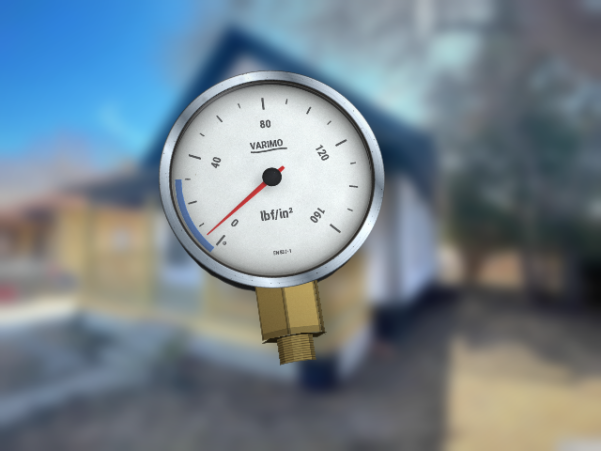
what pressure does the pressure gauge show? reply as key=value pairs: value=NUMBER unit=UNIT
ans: value=5 unit=psi
